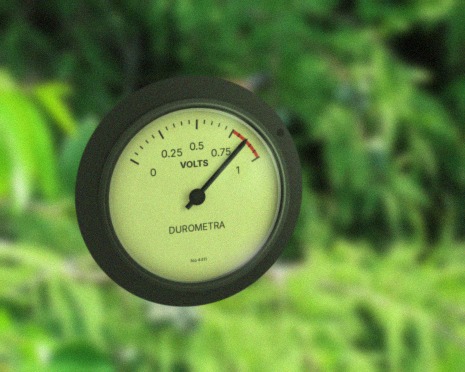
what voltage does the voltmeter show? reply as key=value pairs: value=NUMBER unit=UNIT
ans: value=0.85 unit=V
